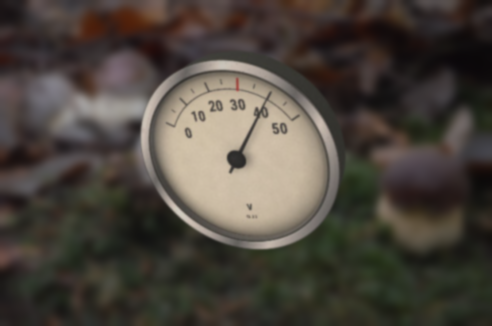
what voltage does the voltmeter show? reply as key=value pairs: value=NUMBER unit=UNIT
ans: value=40 unit=V
